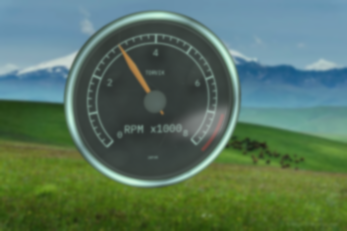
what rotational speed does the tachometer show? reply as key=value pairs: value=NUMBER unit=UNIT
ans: value=3000 unit=rpm
